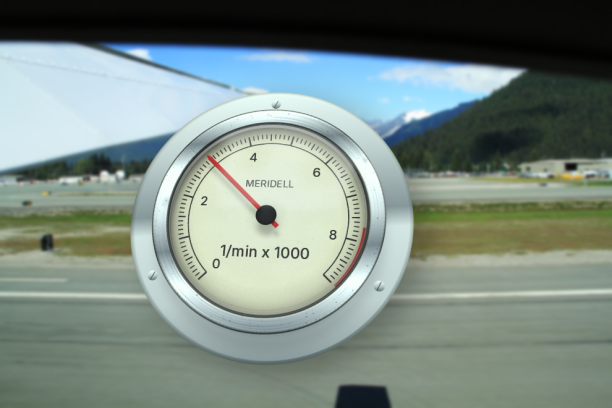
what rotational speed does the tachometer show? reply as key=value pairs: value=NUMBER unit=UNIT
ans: value=3000 unit=rpm
